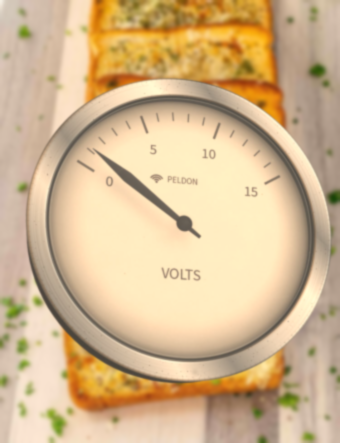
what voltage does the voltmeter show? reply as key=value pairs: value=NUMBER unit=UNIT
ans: value=1 unit=V
